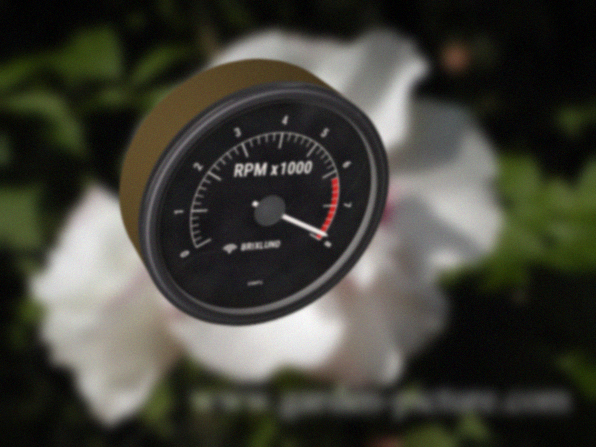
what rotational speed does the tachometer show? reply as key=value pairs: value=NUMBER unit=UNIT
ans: value=7800 unit=rpm
